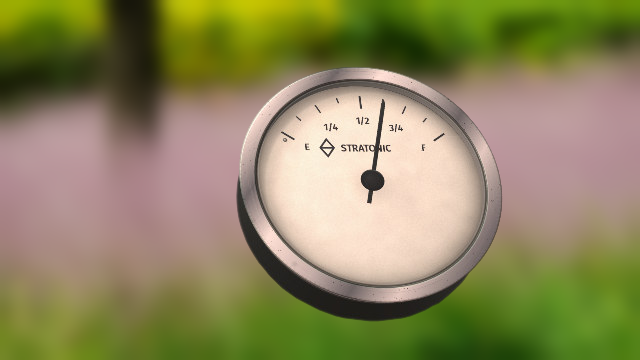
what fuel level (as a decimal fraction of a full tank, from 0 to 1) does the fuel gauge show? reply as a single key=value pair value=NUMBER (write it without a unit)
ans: value=0.625
